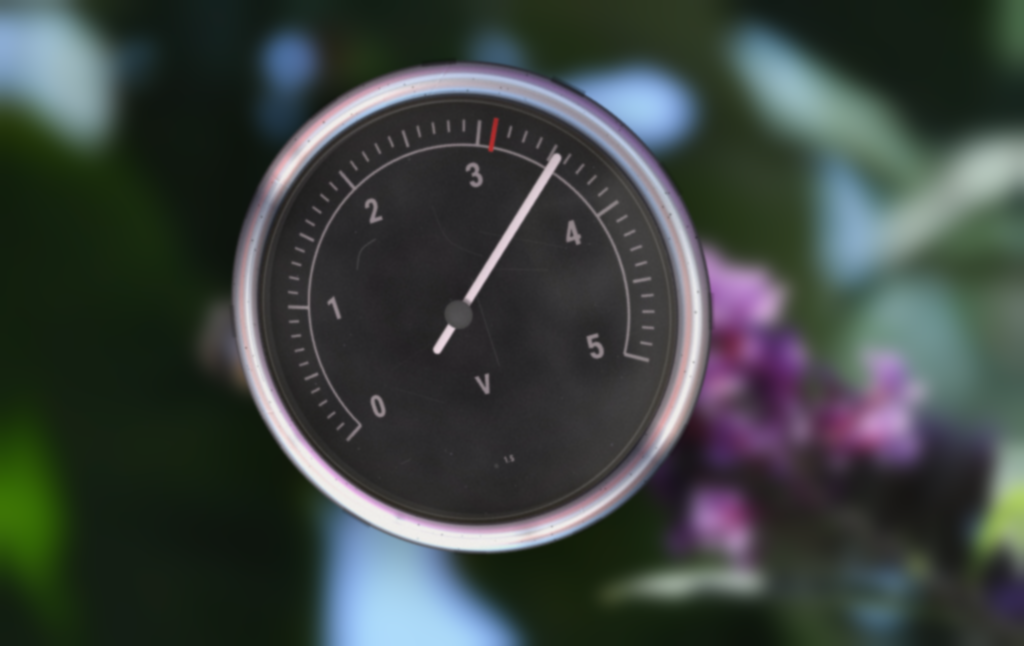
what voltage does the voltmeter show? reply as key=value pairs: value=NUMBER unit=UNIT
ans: value=3.55 unit=V
